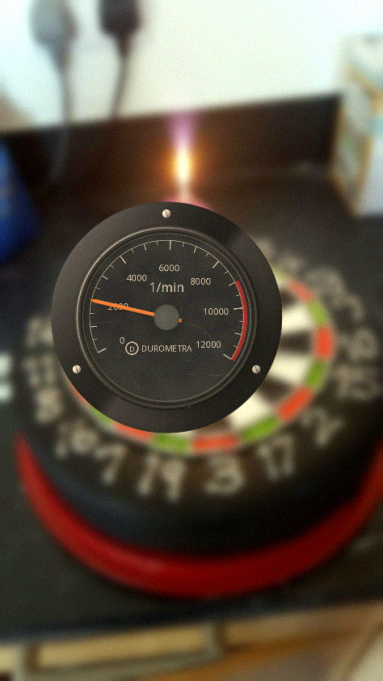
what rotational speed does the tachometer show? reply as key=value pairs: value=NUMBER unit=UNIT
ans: value=2000 unit=rpm
